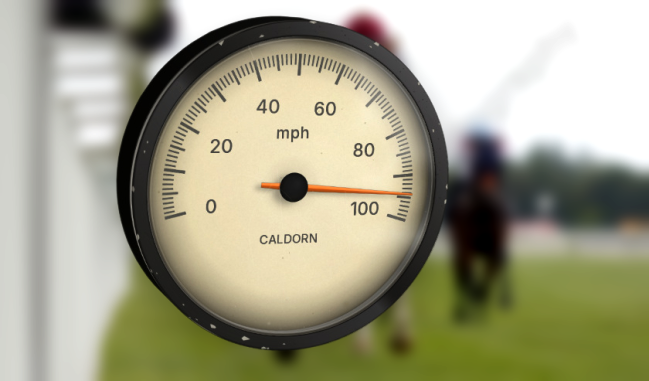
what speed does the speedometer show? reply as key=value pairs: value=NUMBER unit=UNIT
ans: value=94 unit=mph
